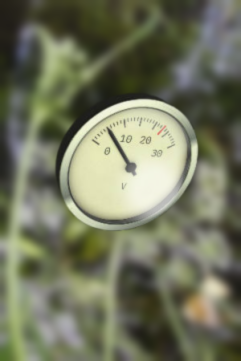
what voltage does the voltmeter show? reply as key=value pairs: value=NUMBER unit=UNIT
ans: value=5 unit=V
